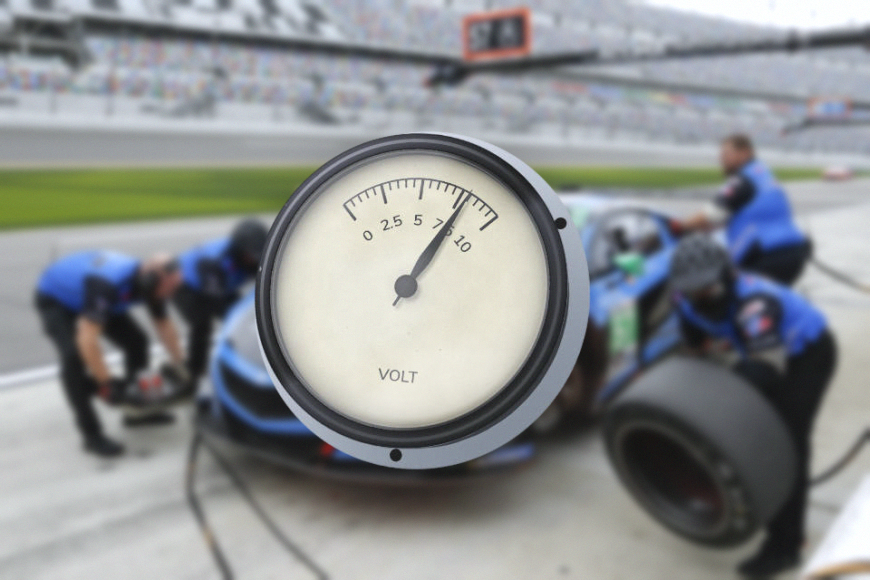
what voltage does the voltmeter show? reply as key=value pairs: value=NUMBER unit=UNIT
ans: value=8 unit=V
